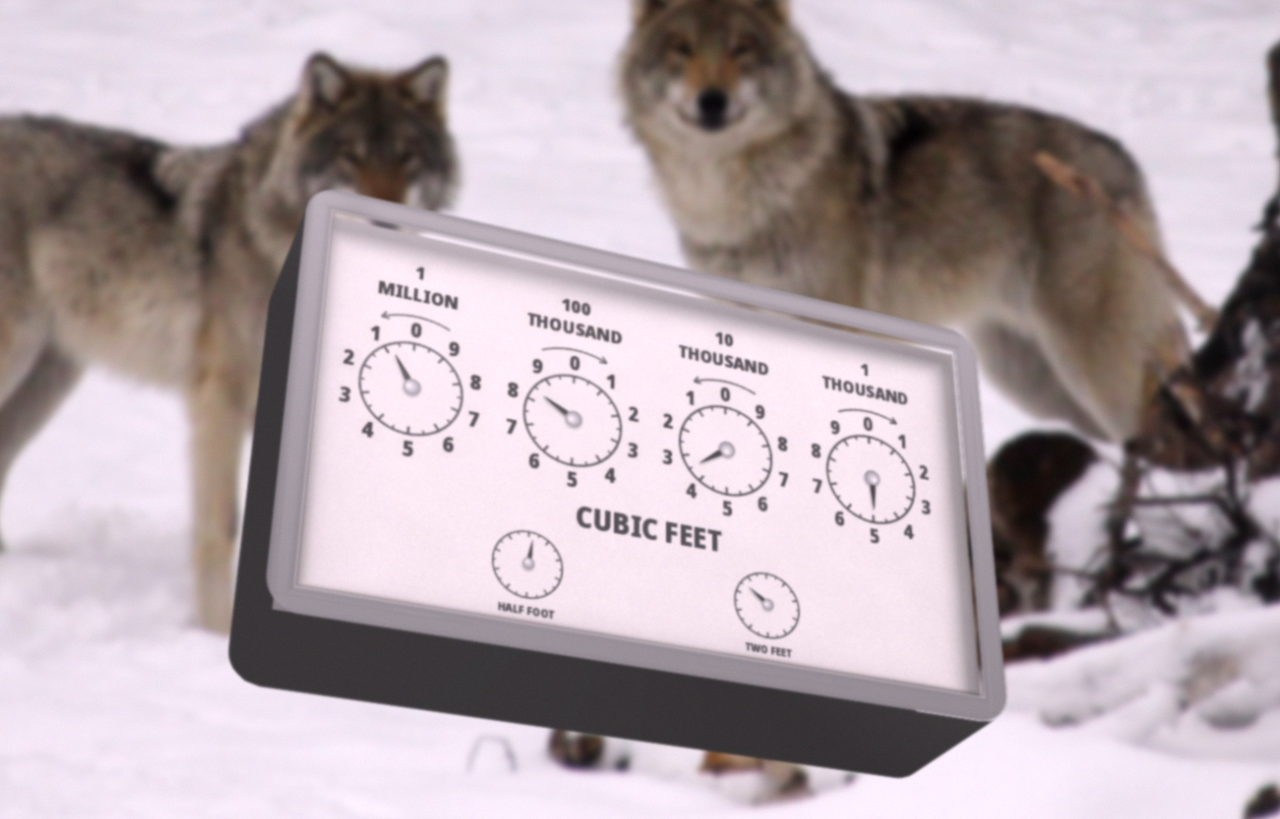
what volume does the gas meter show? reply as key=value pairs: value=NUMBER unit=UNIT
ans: value=83500 unit=ft³
